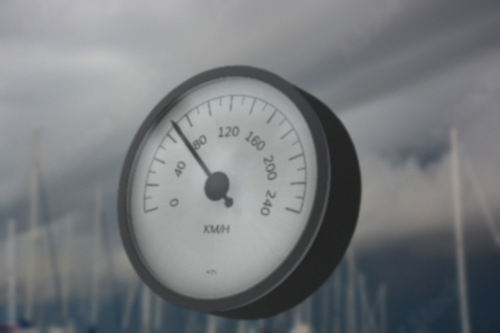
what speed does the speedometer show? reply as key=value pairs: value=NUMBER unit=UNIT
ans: value=70 unit=km/h
